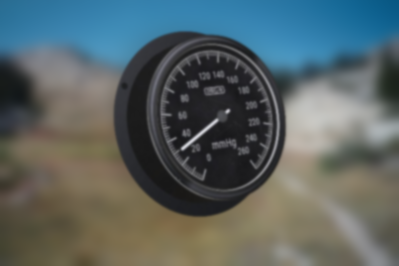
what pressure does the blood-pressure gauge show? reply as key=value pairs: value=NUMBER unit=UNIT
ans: value=30 unit=mmHg
